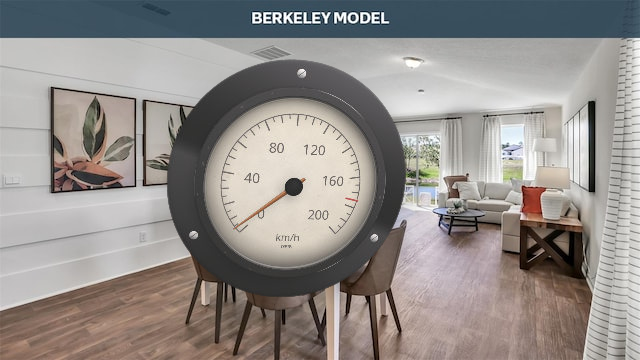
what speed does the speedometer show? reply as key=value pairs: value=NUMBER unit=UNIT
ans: value=5 unit=km/h
